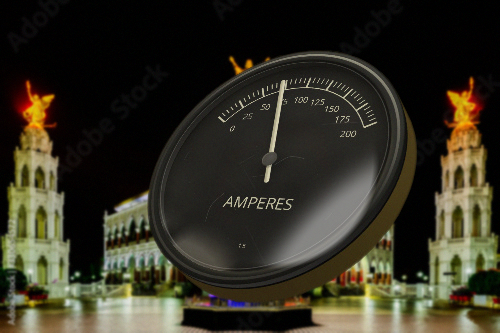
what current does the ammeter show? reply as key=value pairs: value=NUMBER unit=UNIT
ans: value=75 unit=A
